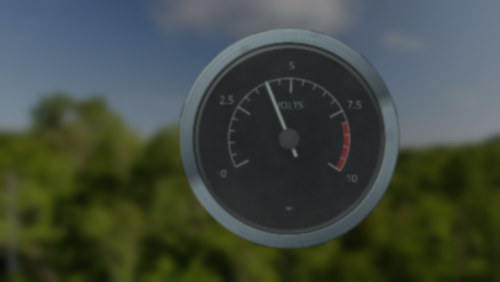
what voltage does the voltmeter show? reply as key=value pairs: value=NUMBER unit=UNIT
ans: value=4 unit=V
